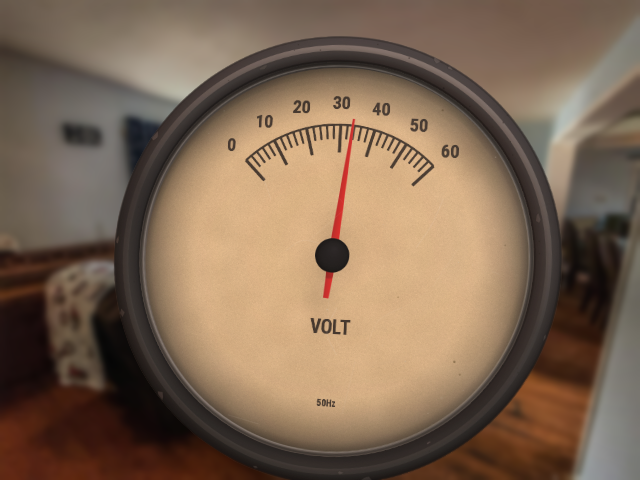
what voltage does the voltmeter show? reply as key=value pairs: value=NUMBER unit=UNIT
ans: value=34 unit=V
